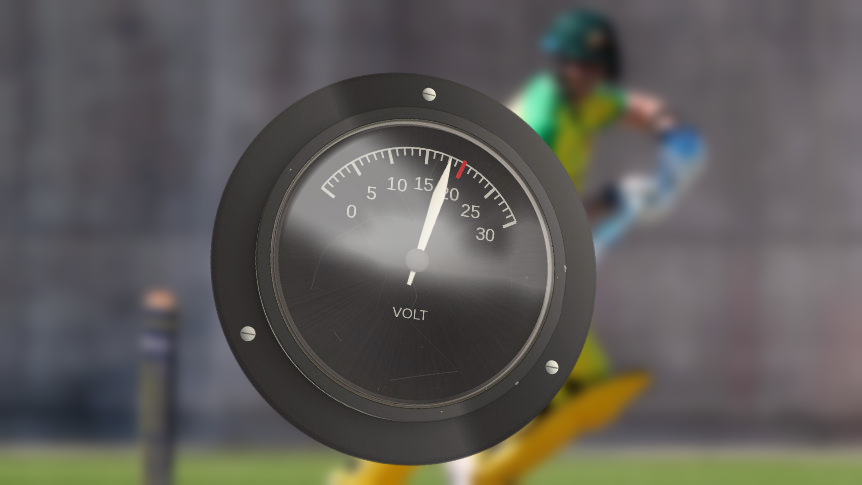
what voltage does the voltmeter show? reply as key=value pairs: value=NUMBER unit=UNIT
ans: value=18 unit=V
